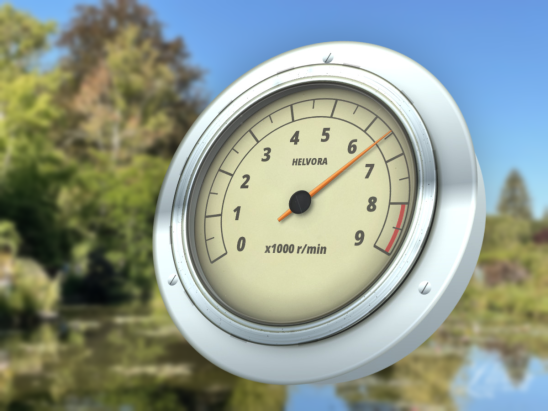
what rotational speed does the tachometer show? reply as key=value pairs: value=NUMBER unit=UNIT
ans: value=6500 unit=rpm
